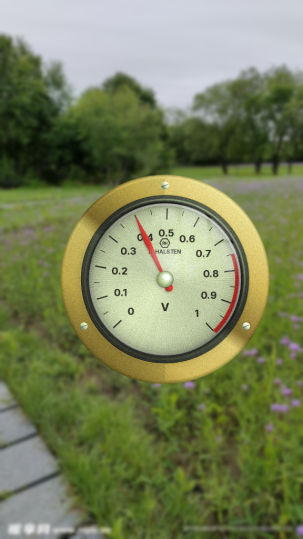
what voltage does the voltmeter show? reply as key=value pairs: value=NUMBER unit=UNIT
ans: value=0.4 unit=V
